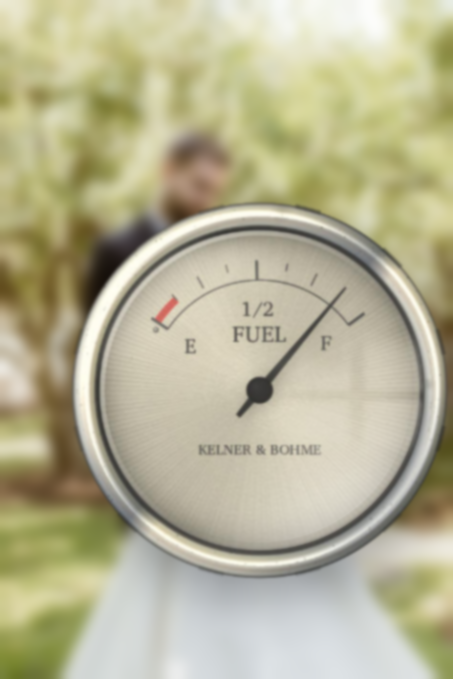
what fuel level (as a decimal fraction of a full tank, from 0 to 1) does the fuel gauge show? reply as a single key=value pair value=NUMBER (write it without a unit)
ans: value=0.875
